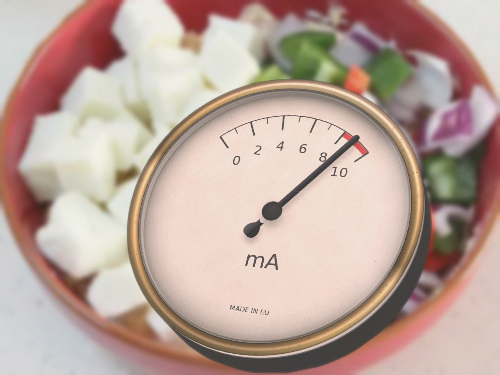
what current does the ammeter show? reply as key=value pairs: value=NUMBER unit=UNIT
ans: value=9 unit=mA
